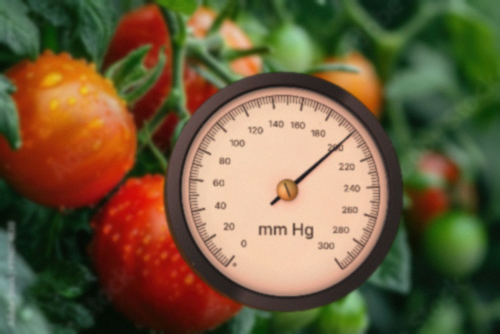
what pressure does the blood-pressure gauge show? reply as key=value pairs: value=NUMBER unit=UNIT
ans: value=200 unit=mmHg
